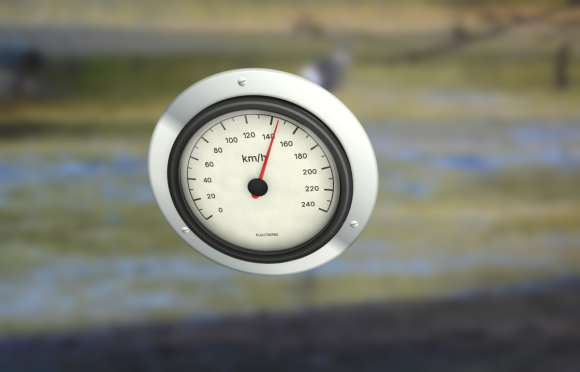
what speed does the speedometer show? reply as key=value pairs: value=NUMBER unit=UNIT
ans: value=145 unit=km/h
